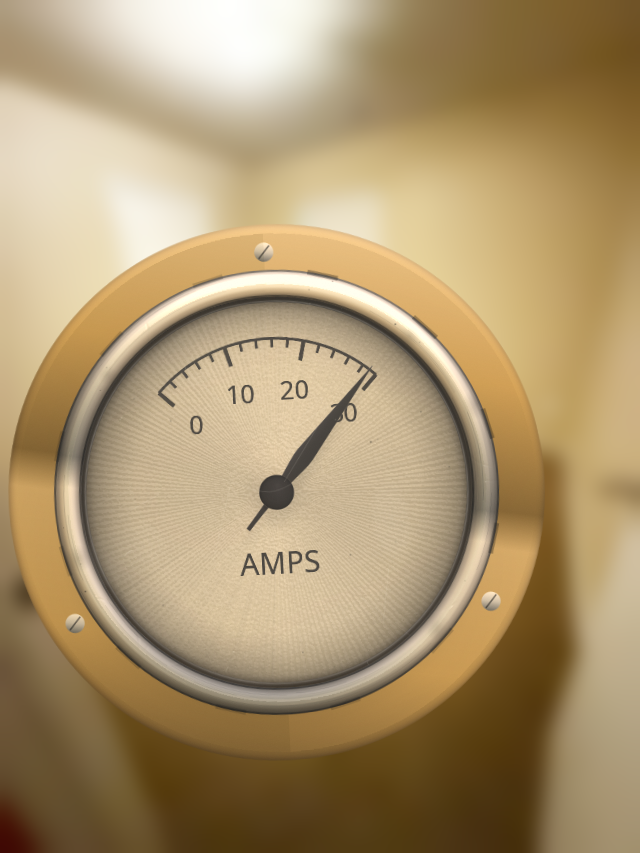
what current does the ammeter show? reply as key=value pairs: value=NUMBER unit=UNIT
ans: value=29 unit=A
